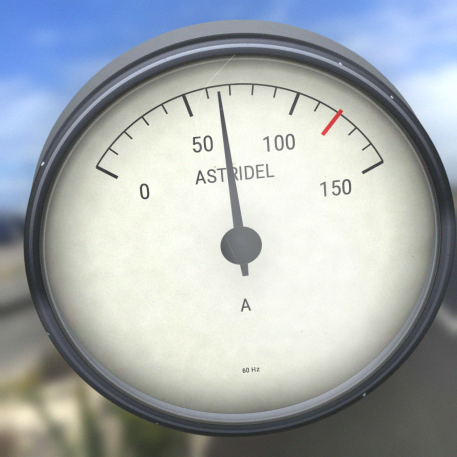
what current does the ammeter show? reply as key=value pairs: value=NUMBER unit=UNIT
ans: value=65 unit=A
